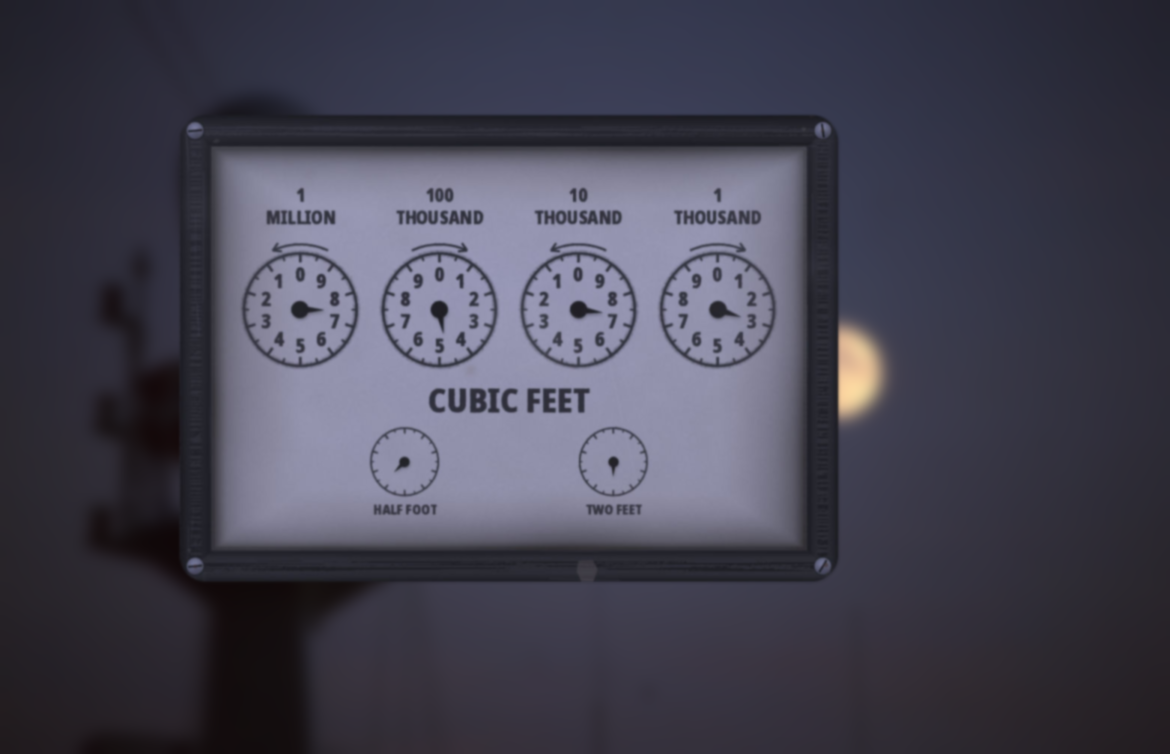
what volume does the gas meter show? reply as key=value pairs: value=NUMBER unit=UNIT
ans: value=747300 unit=ft³
